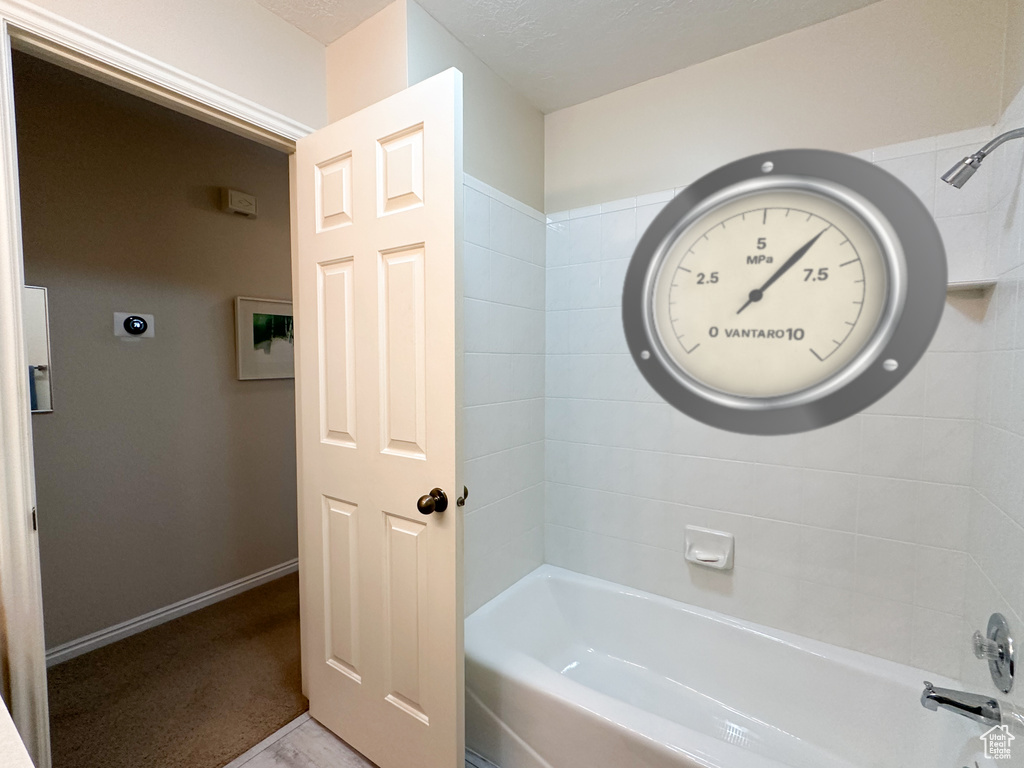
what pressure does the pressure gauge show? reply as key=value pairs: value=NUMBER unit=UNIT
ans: value=6.5 unit=MPa
